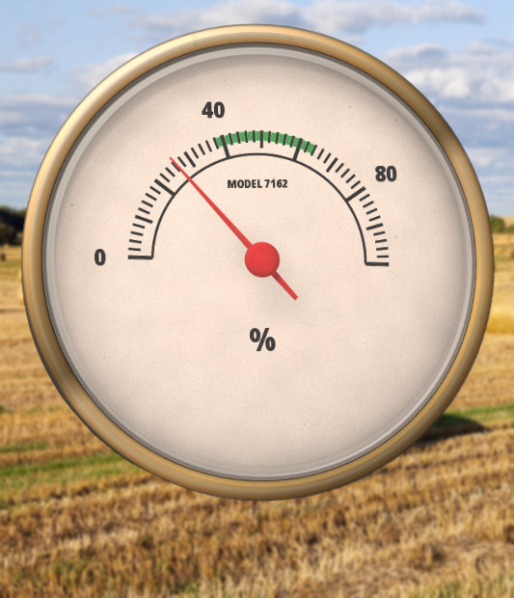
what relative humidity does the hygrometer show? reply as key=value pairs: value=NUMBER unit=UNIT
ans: value=26 unit=%
